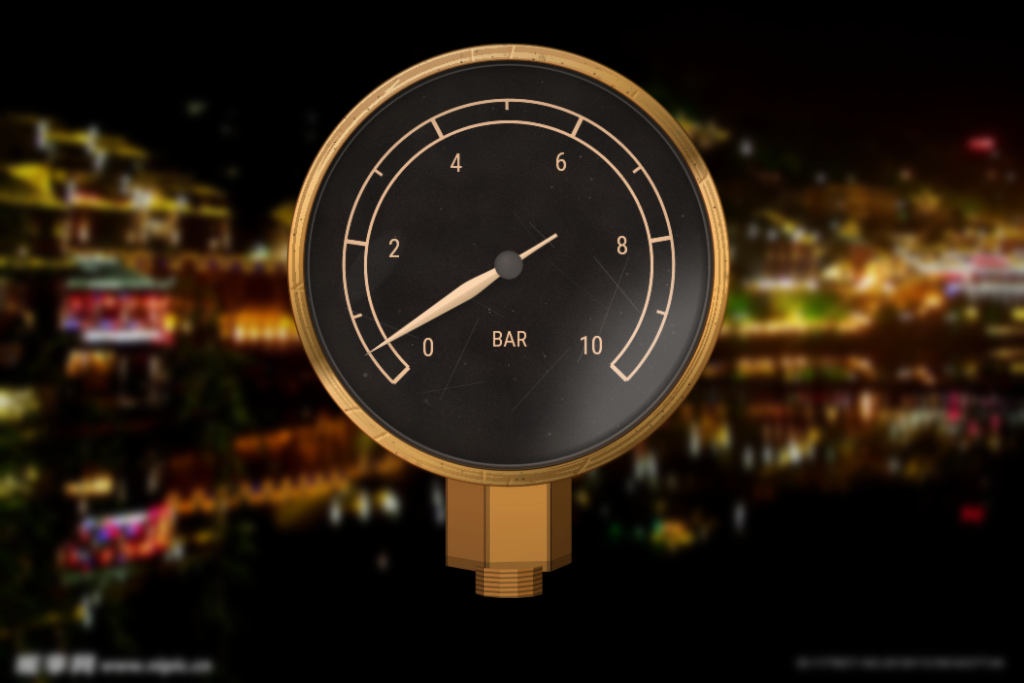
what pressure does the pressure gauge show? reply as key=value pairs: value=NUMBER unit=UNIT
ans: value=0.5 unit=bar
